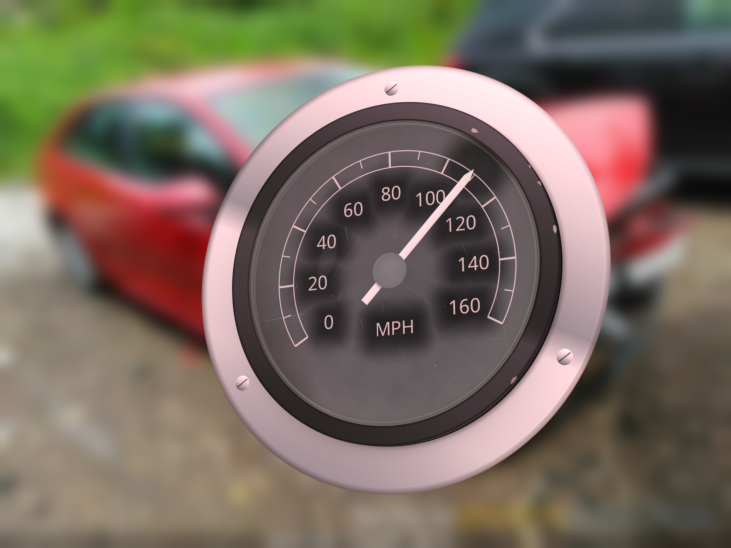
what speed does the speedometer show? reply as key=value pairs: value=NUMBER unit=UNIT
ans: value=110 unit=mph
